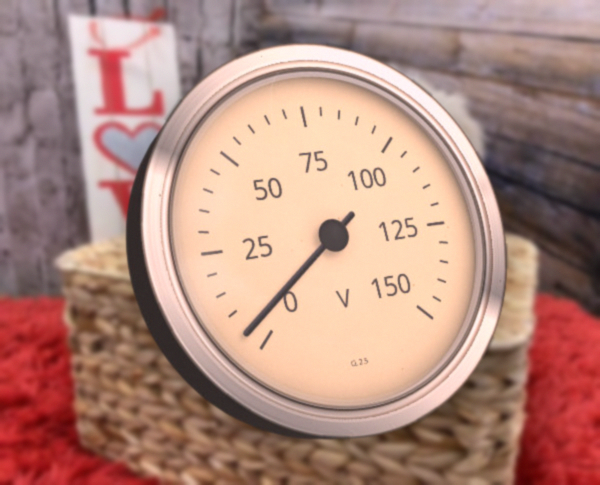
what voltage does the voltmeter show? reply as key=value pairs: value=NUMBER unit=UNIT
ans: value=5 unit=V
